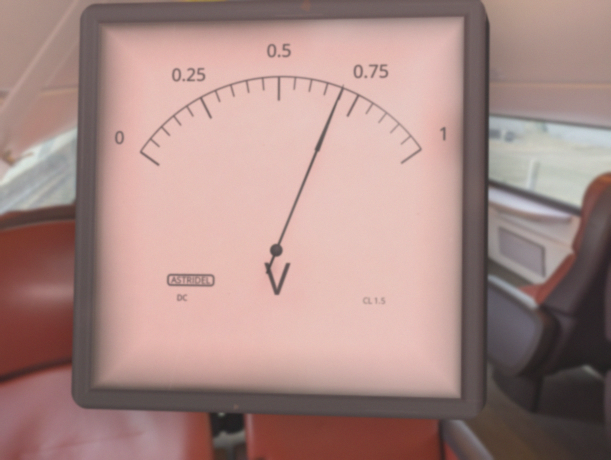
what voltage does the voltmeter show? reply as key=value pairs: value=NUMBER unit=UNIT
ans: value=0.7 unit=V
